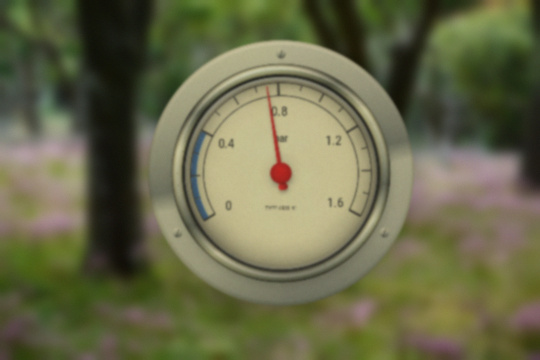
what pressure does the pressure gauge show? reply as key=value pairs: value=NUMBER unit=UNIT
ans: value=0.75 unit=bar
